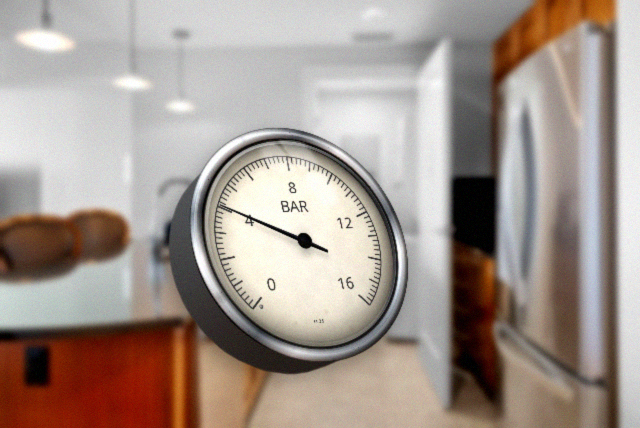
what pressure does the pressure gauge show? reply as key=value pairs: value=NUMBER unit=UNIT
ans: value=4 unit=bar
